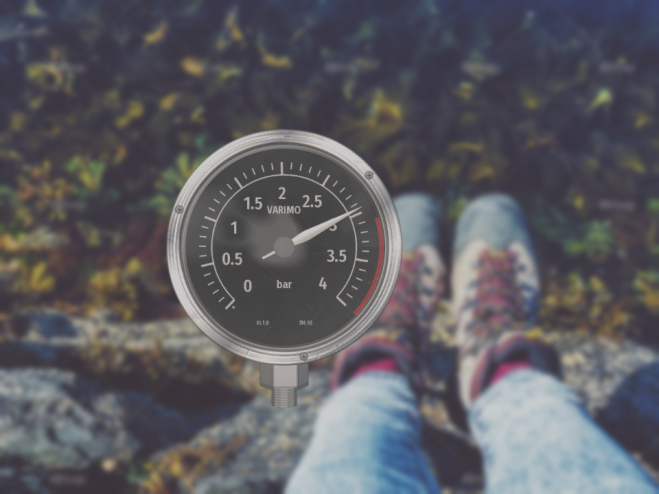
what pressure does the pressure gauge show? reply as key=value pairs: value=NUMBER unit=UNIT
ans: value=2.95 unit=bar
